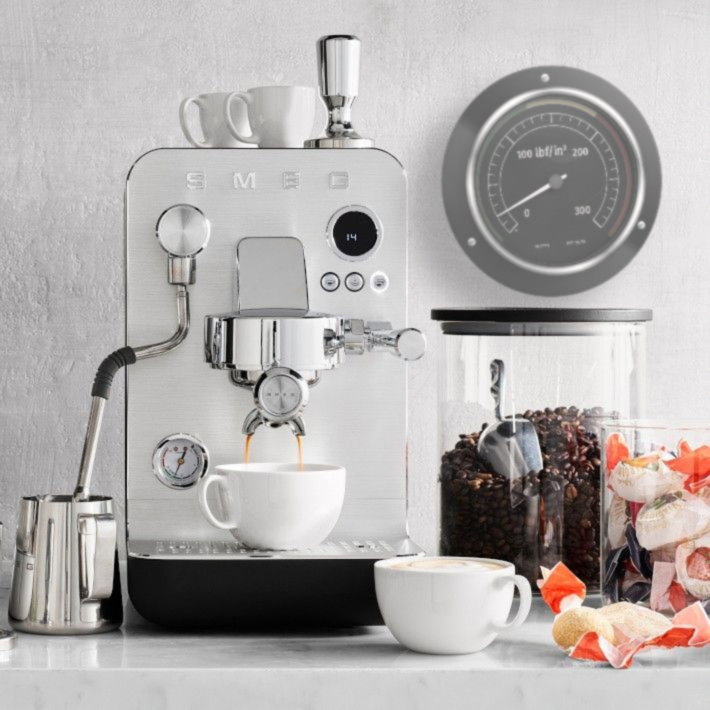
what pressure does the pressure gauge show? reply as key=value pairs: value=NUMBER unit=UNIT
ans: value=20 unit=psi
